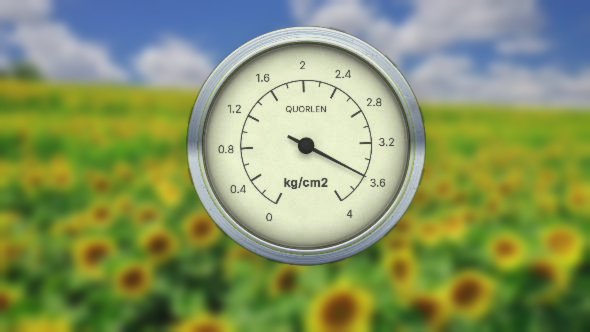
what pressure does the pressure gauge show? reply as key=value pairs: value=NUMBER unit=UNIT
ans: value=3.6 unit=kg/cm²
